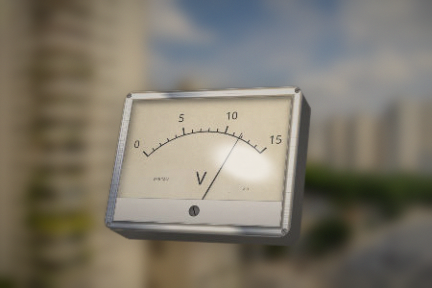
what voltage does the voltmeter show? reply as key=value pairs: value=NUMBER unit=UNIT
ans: value=12 unit=V
